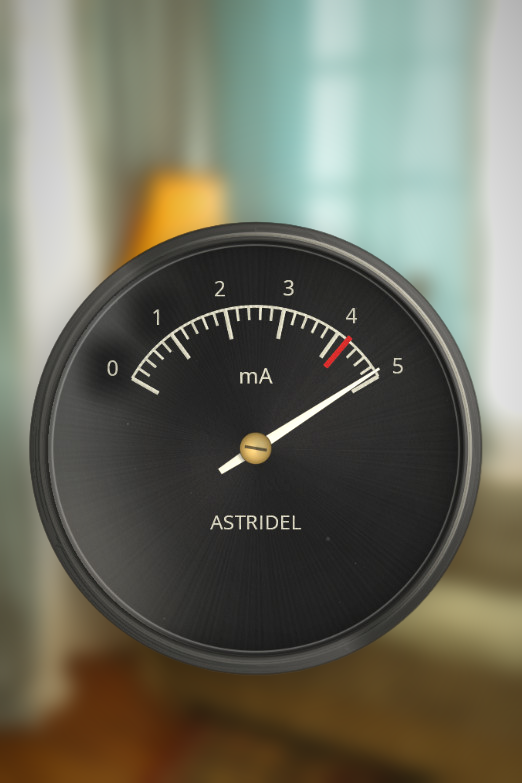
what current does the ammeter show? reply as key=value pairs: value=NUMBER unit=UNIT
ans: value=4.9 unit=mA
